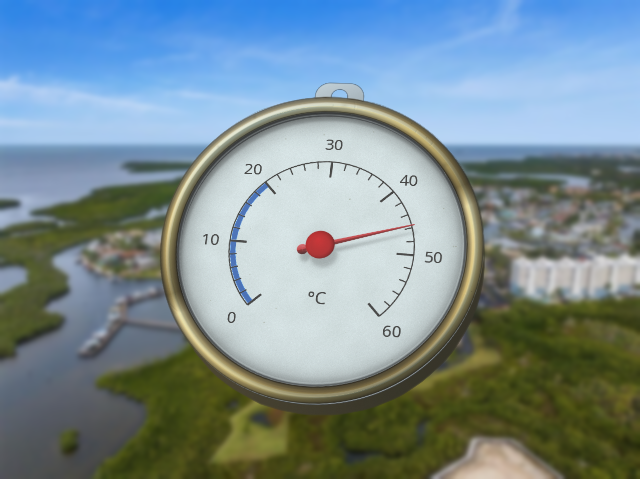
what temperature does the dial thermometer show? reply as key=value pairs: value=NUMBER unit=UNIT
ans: value=46 unit=°C
